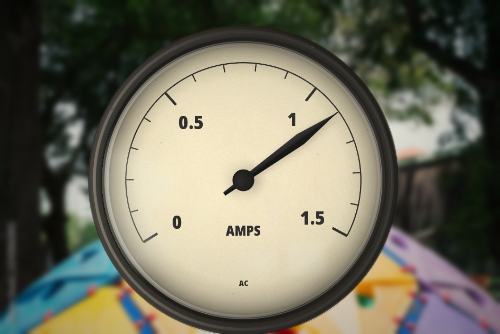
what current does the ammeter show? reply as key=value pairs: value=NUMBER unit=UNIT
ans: value=1.1 unit=A
